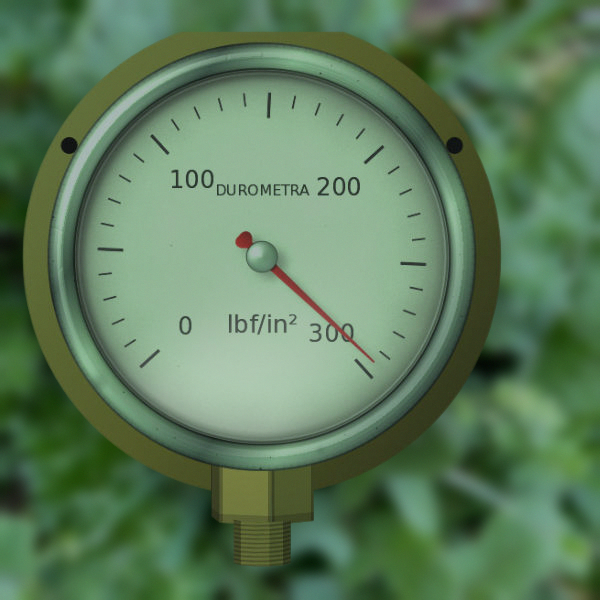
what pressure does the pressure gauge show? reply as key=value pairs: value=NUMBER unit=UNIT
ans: value=295 unit=psi
